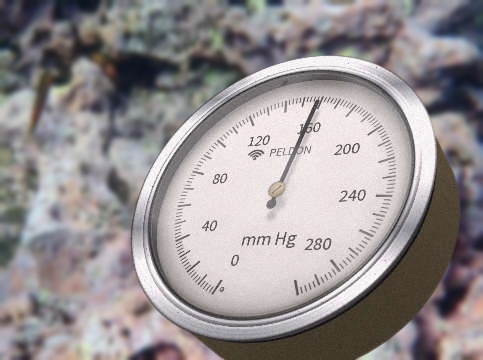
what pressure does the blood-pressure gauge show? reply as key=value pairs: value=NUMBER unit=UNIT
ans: value=160 unit=mmHg
